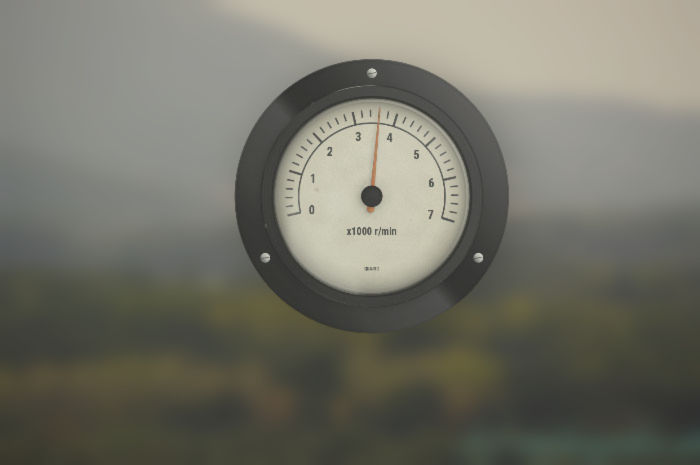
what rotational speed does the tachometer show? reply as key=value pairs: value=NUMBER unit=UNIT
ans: value=3600 unit=rpm
